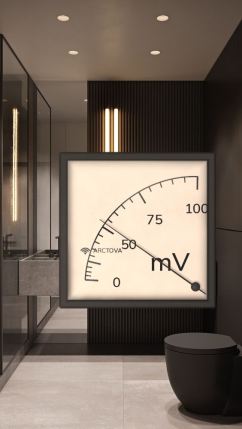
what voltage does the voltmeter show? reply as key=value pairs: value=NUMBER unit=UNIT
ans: value=52.5 unit=mV
